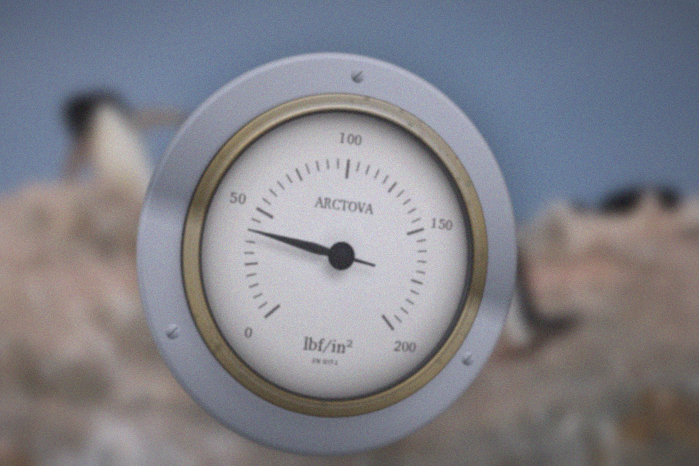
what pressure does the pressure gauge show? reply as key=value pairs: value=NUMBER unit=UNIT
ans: value=40 unit=psi
